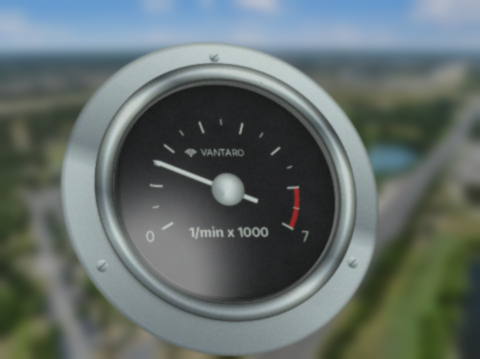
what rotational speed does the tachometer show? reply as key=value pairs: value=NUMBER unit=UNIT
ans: value=1500 unit=rpm
